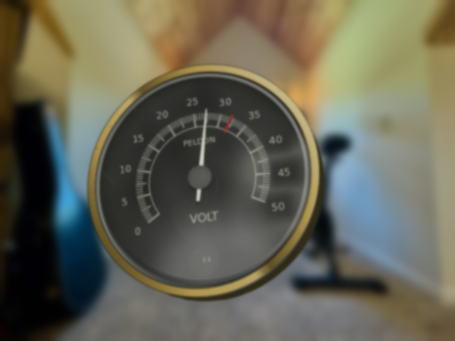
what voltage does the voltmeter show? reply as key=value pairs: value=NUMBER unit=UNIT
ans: value=27.5 unit=V
